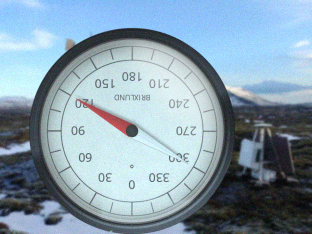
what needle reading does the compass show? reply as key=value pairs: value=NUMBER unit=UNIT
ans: value=120 unit=°
